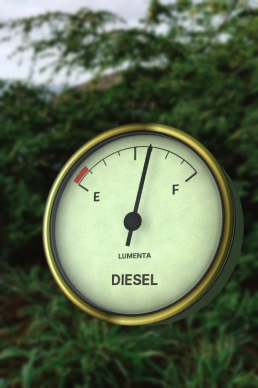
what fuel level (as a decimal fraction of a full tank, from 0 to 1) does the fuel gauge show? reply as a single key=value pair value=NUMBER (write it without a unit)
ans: value=0.625
